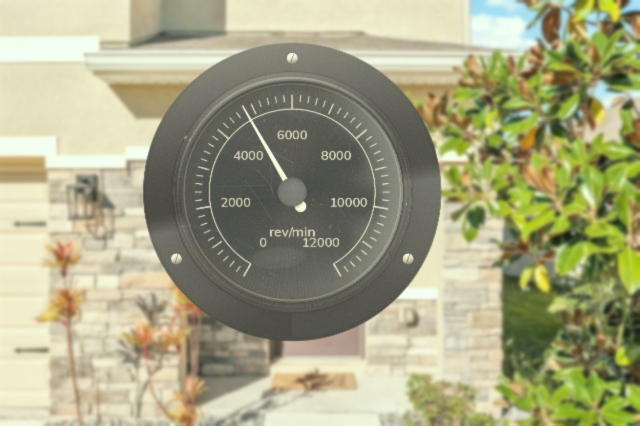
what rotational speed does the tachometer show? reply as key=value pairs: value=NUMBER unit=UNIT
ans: value=4800 unit=rpm
